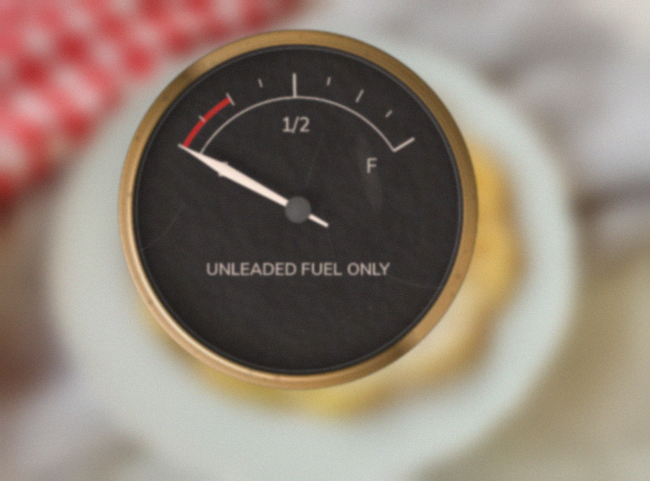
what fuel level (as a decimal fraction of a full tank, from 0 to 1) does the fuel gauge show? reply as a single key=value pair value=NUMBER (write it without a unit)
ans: value=0
